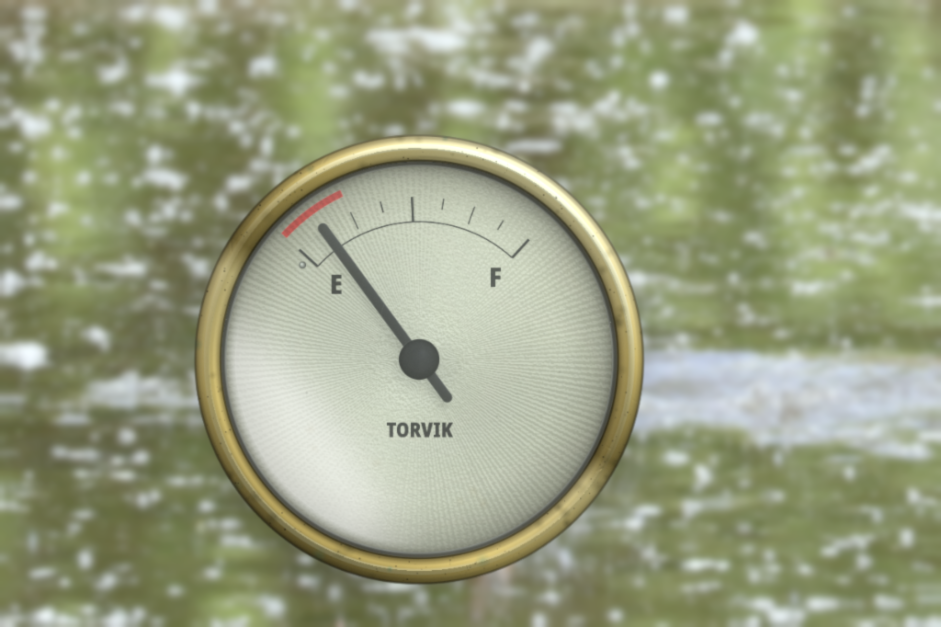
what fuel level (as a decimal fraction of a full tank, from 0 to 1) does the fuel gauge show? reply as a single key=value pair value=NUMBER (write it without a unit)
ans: value=0.125
